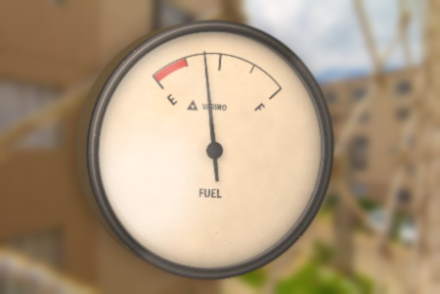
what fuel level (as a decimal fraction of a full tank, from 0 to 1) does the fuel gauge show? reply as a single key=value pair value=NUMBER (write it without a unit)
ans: value=0.375
